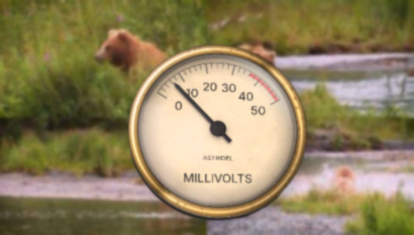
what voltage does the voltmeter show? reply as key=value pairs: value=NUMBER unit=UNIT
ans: value=6 unit=mV
